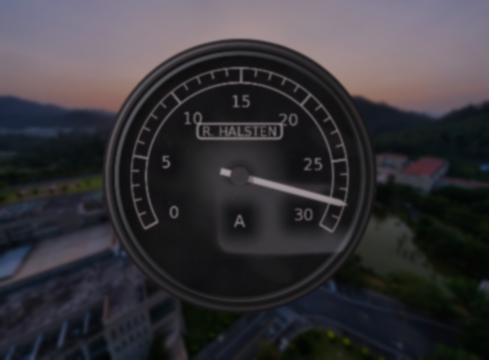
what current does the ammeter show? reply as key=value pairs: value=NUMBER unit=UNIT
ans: value=28 unit=A
